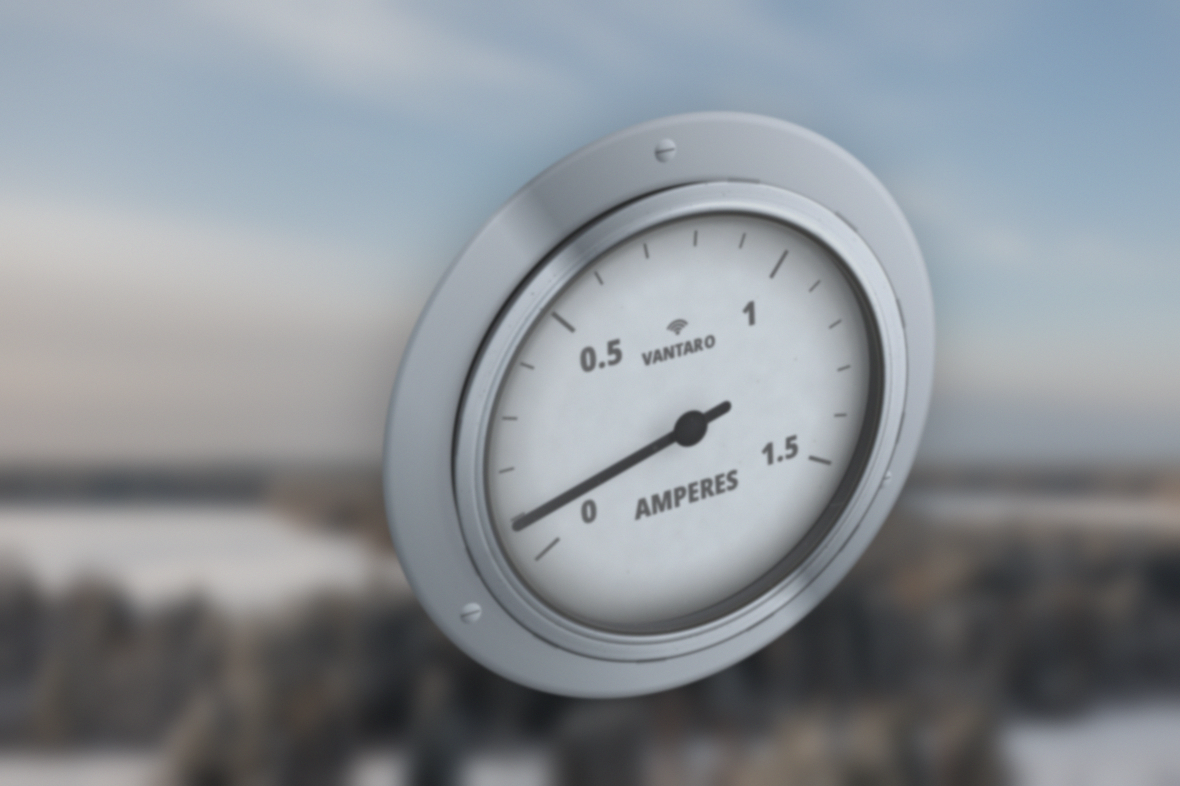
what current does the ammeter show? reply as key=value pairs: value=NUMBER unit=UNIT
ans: value=0.1 unit=A
